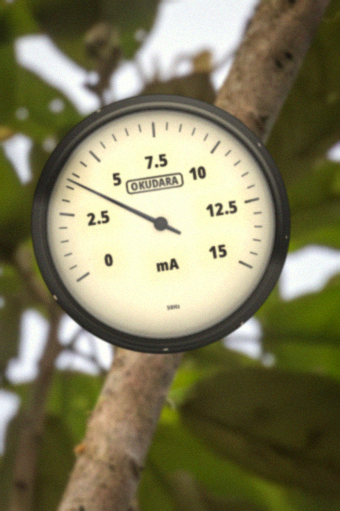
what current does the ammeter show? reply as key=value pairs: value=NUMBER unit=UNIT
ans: value=3.75 unit=mA
